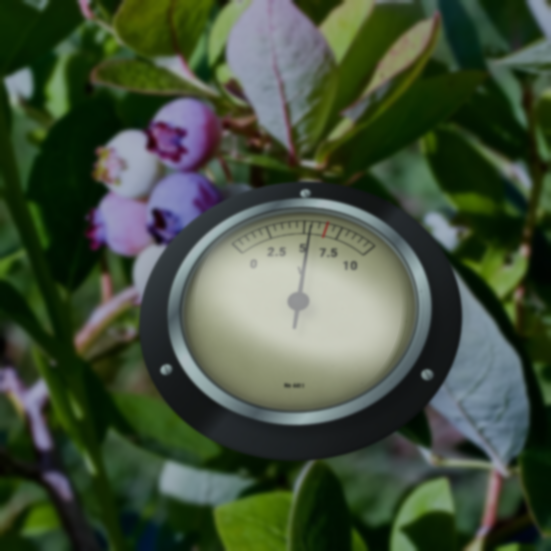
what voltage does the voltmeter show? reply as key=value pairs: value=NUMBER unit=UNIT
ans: value=5.5 unit=V
